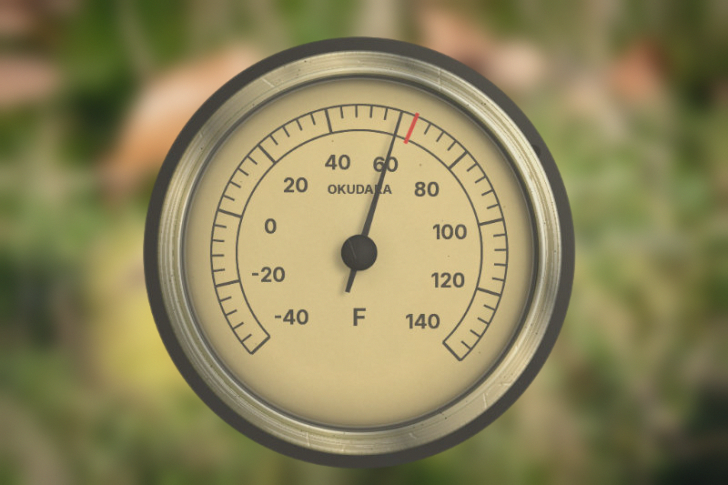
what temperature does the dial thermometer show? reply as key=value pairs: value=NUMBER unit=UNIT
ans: value=60 unit=°F
